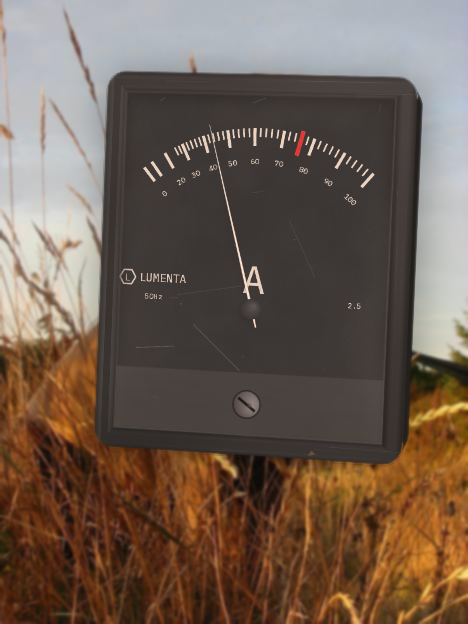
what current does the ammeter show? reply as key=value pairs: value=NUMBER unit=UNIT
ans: value=44 unit=A
